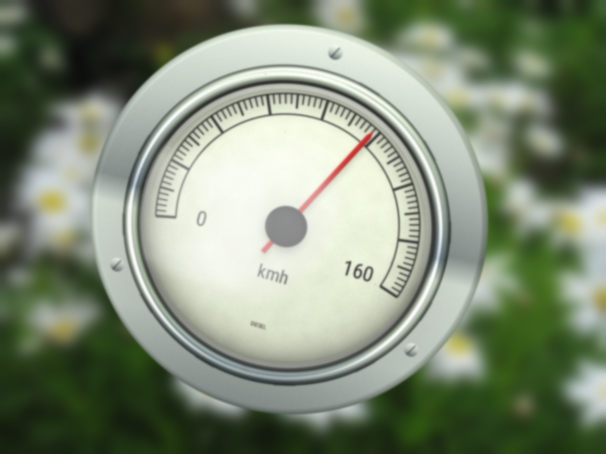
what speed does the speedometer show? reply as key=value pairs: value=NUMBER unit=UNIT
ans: value=98 unit=km/h
